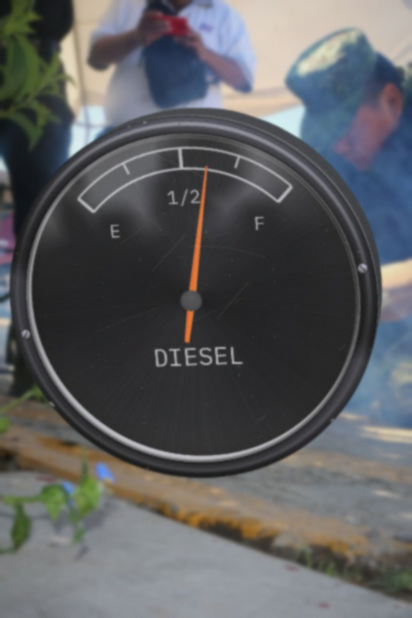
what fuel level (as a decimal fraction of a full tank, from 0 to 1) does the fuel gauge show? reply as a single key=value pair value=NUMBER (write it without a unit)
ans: value=0.625
